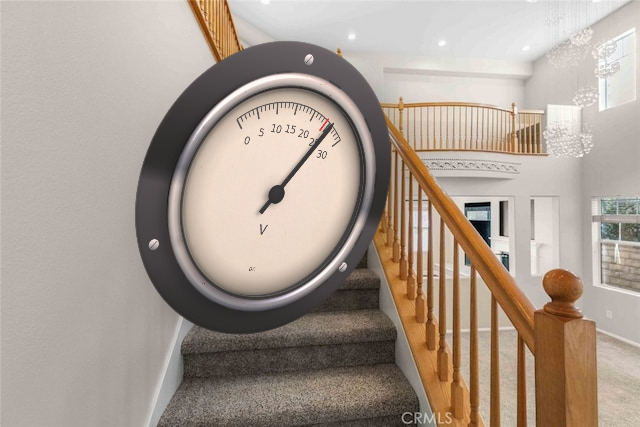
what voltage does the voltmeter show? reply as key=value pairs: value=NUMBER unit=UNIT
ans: value=25 unit=V
